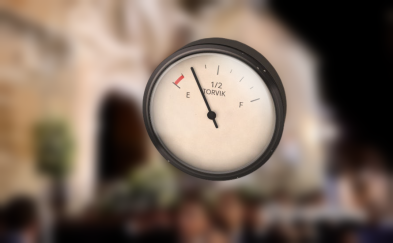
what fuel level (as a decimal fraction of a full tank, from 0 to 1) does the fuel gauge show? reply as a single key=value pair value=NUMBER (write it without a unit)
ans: value=0.25
